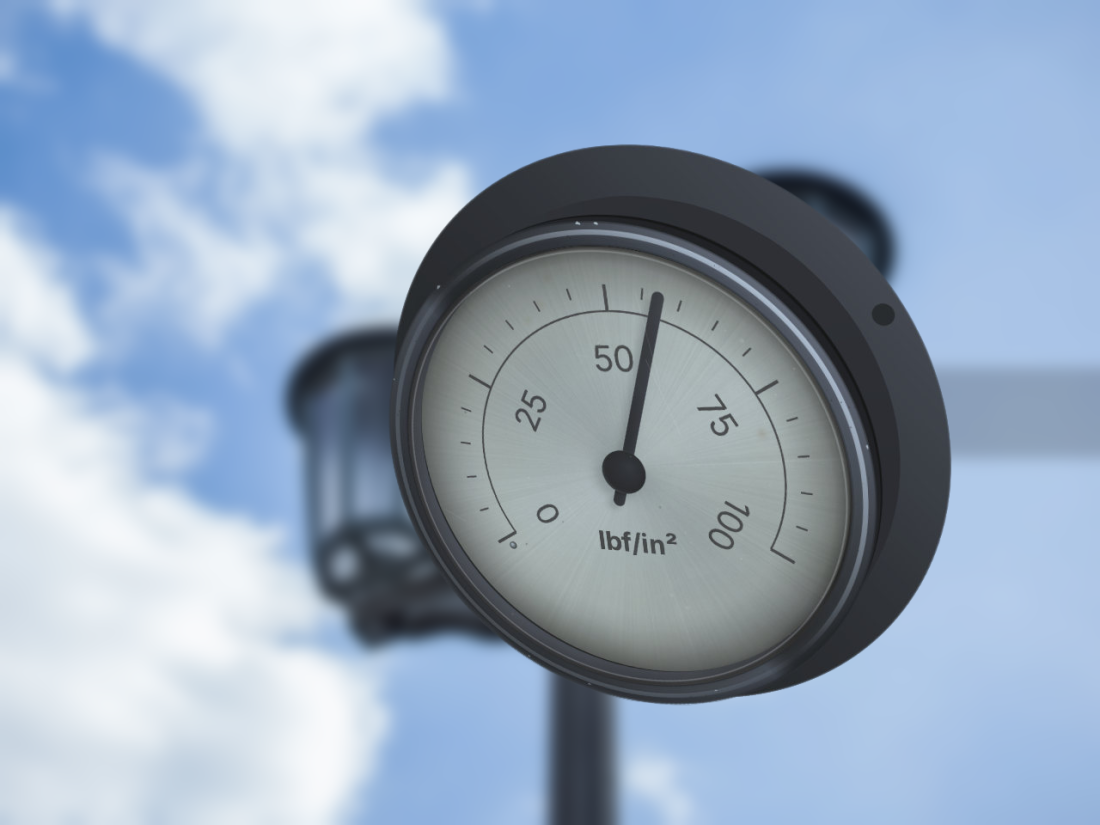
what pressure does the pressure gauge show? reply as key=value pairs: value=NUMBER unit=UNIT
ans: value=57.5 unit=psi
